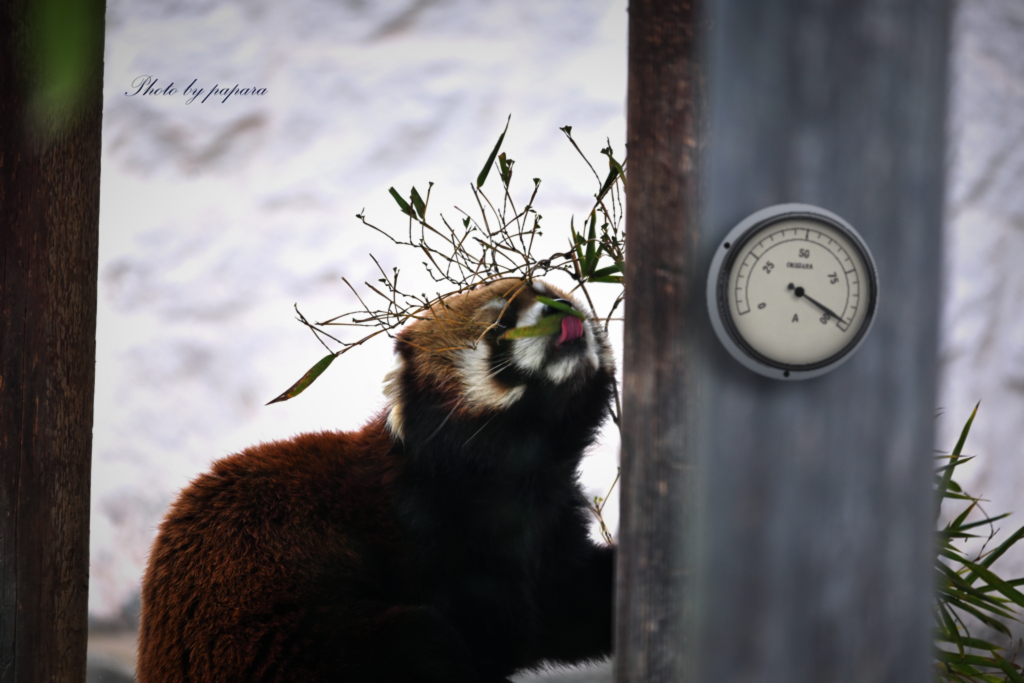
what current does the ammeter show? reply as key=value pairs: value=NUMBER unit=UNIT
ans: value=97.5 unit=A
